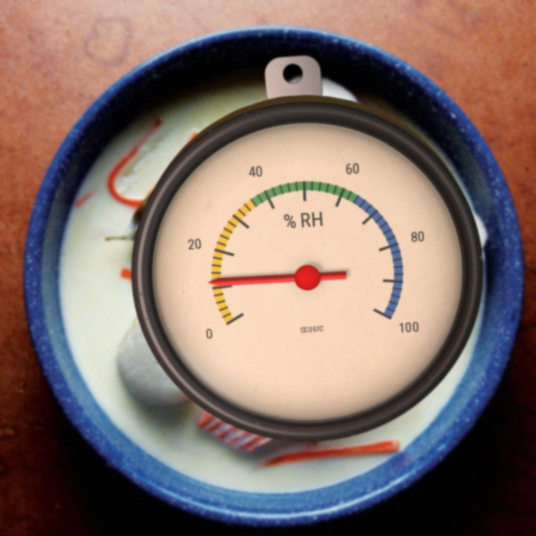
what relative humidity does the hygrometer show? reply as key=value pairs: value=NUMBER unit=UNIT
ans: value=12 unit=%
